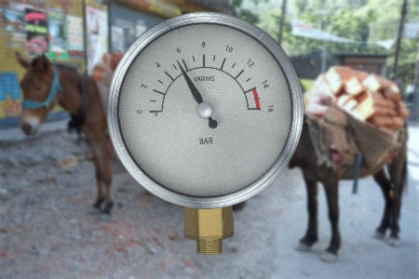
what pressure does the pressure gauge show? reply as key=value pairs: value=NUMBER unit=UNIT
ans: value=5.5 unit=bar
